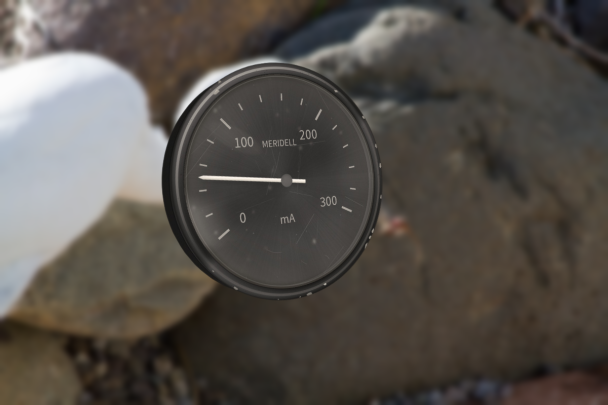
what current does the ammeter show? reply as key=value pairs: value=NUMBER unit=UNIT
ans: value=50 unit=mA
